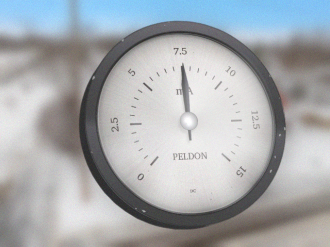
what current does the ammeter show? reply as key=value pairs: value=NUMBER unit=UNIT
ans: value=7.5 unit=mA
